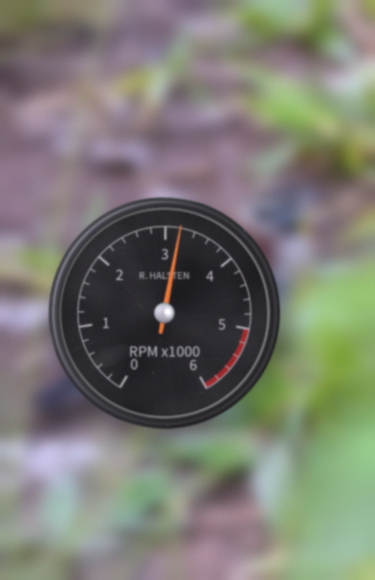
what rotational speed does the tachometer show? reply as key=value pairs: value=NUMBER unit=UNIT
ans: value=3200 unit=rpm
